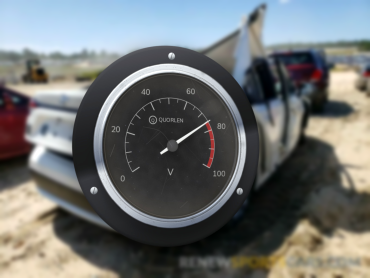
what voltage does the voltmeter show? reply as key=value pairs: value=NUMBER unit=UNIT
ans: value=75 unit=V
